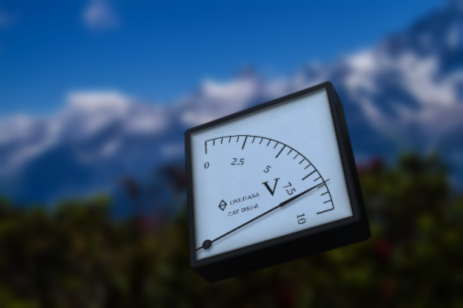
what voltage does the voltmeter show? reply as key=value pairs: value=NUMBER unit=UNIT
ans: value=8.5 unit=V
